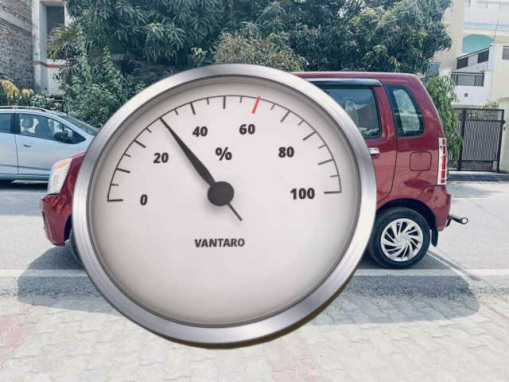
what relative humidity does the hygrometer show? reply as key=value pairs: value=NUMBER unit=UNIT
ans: value=30 unit=%
